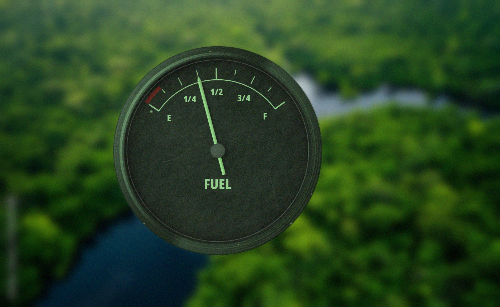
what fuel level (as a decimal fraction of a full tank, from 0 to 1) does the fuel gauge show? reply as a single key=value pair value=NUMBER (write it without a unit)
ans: value=0.375
